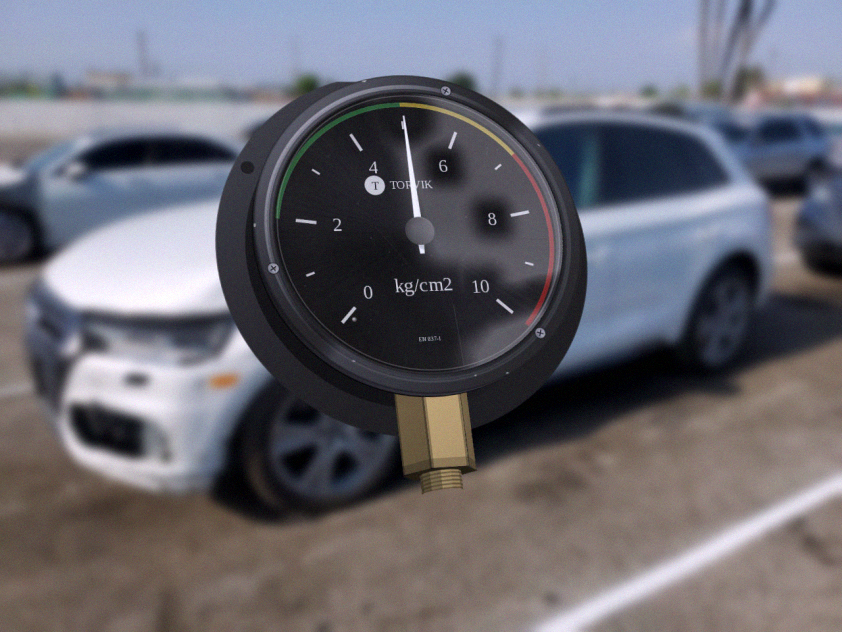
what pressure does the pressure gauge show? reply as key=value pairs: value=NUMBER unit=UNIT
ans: value=5 unit=kg/cm²
